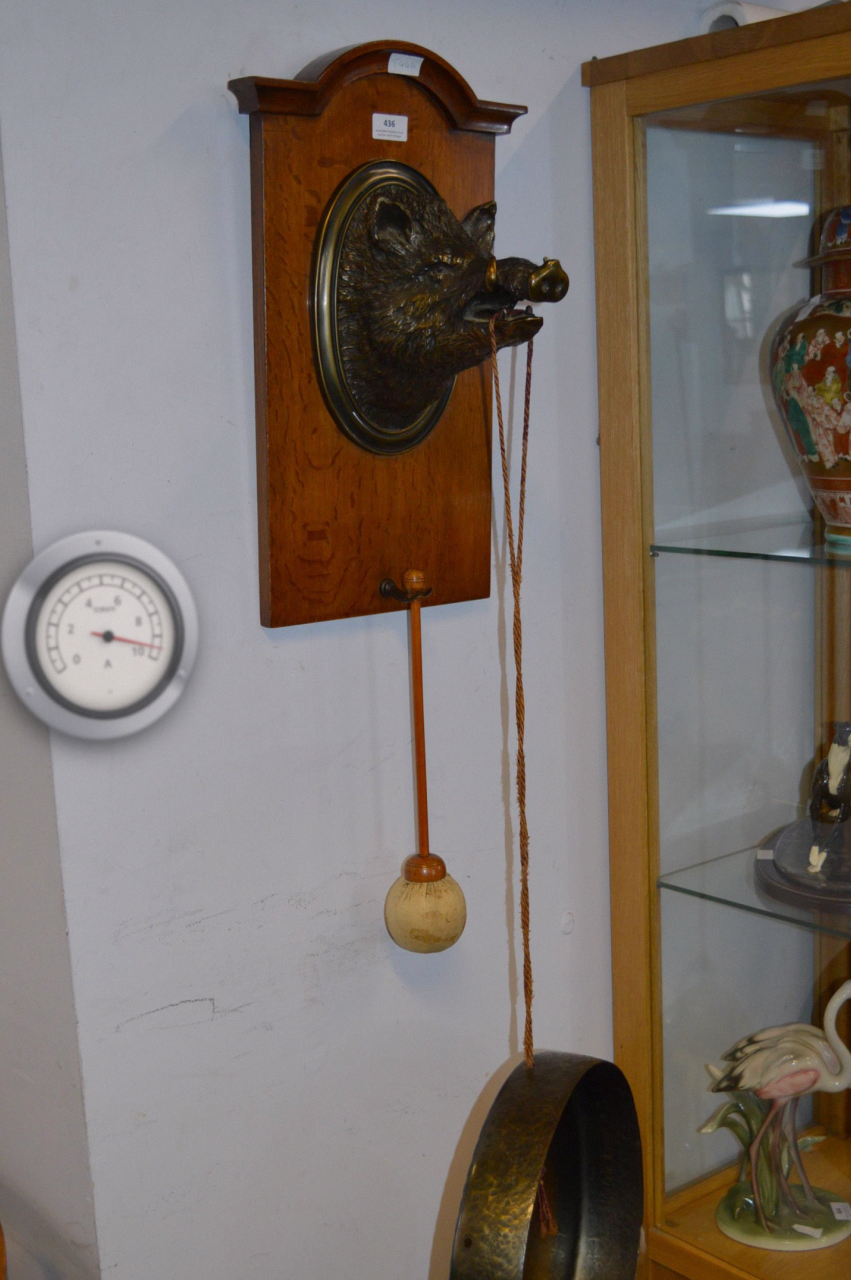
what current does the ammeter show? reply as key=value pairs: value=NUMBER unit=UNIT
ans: value=9.5 unit=A
